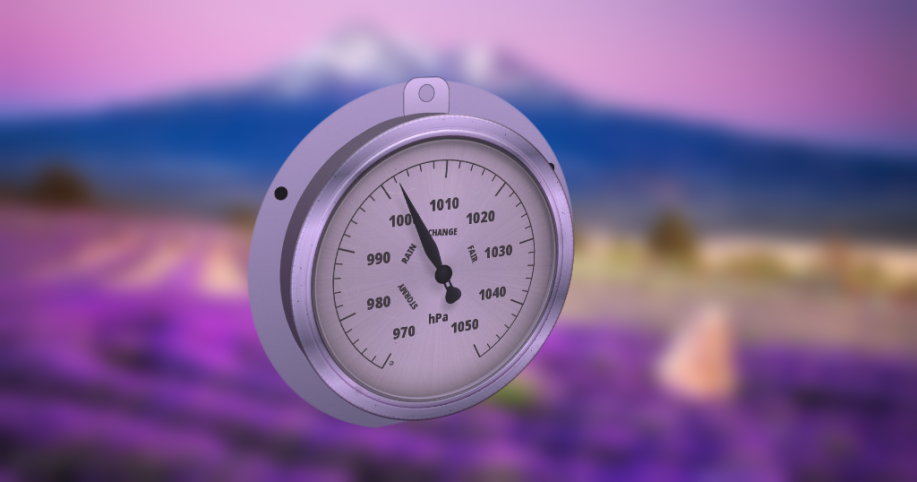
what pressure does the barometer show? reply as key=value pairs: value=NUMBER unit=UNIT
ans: value=1002 unit=hPa
